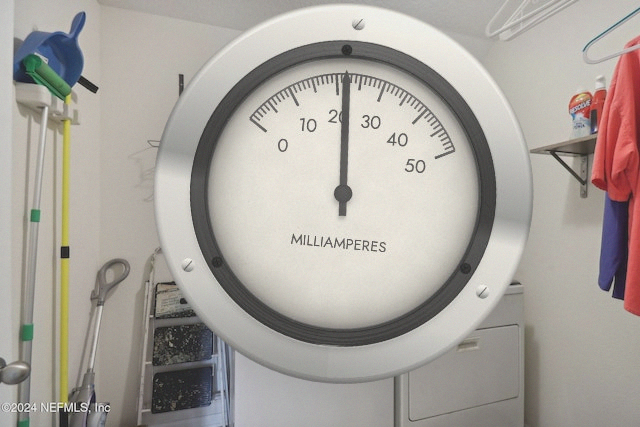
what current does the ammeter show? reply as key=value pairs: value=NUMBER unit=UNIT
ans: value=22 unit=mA
